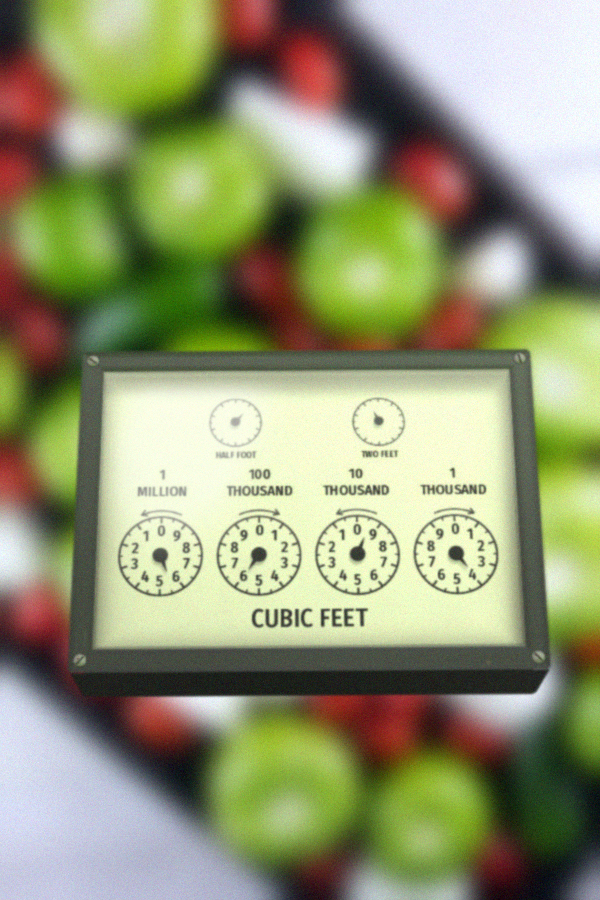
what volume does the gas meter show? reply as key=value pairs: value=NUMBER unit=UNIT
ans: value=559400 unit=ft³
